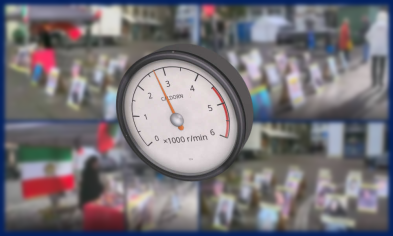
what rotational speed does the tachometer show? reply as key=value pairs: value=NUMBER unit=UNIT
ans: value=2750 unit=rpm
